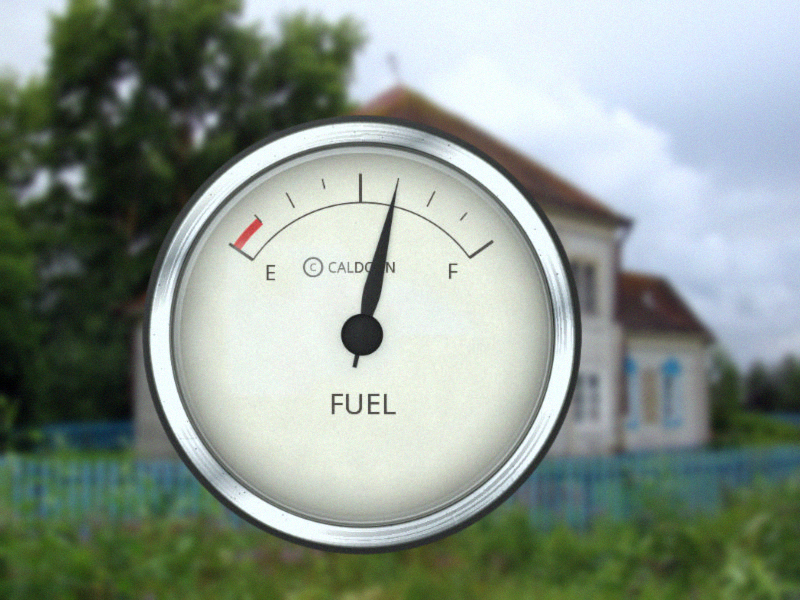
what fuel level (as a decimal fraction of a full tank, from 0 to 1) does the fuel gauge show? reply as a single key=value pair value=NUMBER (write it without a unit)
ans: value=0.625
